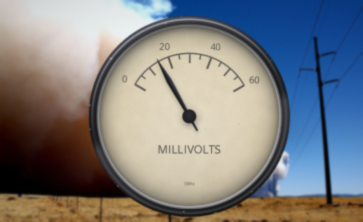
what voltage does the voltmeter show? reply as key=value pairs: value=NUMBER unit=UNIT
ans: value=15 unit=mV
